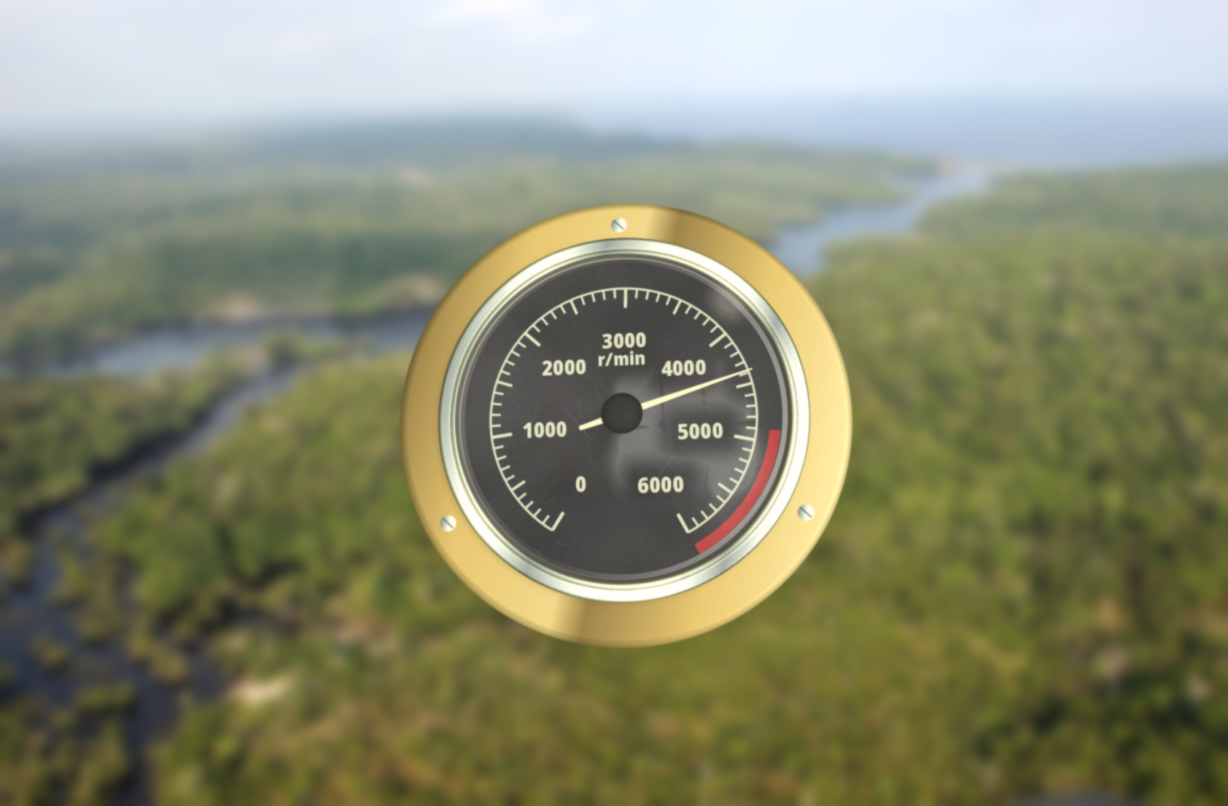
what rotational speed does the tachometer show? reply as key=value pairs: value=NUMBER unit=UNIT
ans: value=4400 unit=rpm
